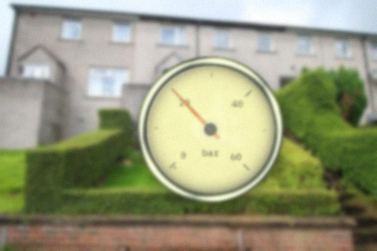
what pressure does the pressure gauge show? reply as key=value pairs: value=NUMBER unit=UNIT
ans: value=20 unit=bar
